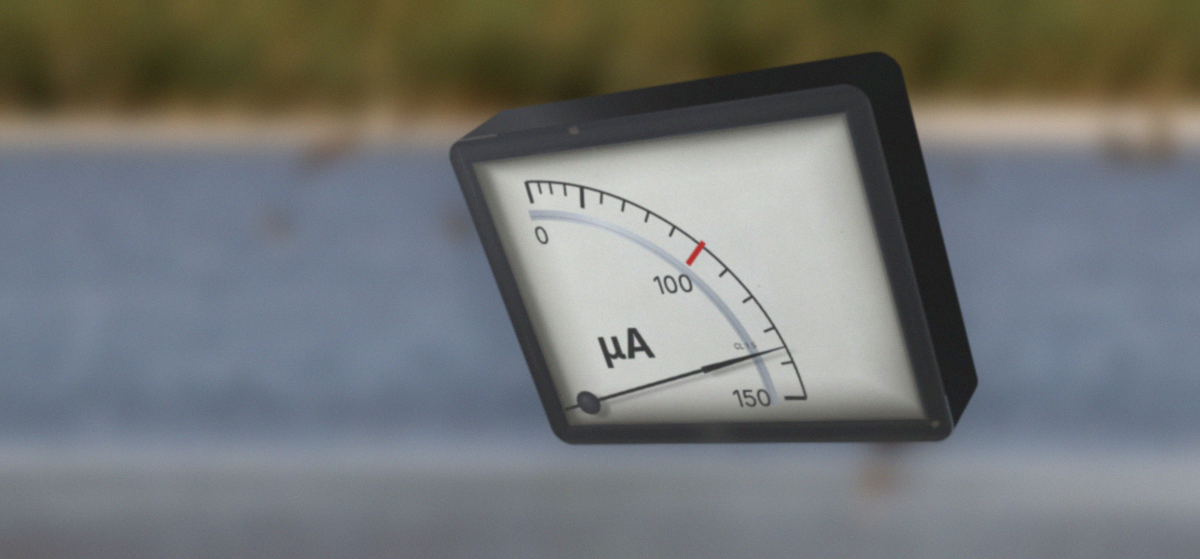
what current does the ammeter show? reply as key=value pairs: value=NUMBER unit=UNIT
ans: value=135 unit=µA
